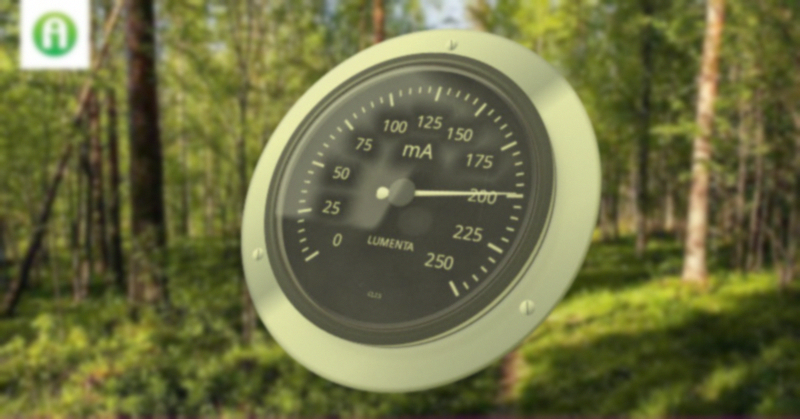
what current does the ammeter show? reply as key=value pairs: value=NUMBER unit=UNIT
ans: value=200 unit=mA
